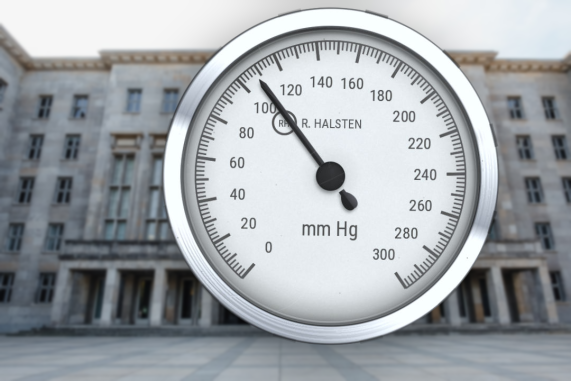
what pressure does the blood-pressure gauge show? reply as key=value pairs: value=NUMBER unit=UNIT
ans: value=108 unit=mmHg
